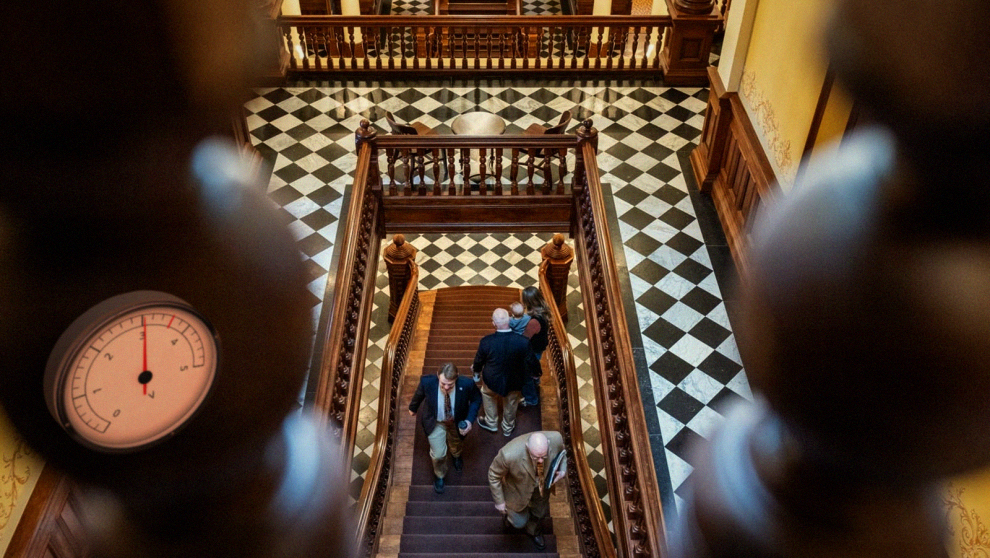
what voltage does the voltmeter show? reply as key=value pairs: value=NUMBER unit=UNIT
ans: value=3 unit=V
